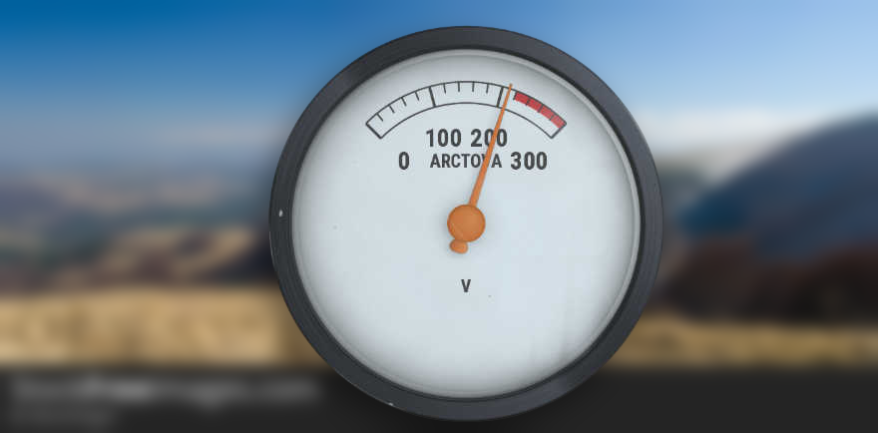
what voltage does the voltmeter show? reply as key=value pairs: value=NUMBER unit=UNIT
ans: value=210 unit=V
